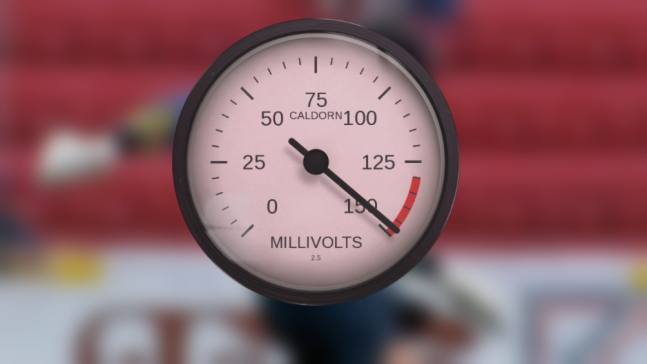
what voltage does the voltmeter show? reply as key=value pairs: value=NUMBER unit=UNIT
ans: value=147.5 unit=mV
